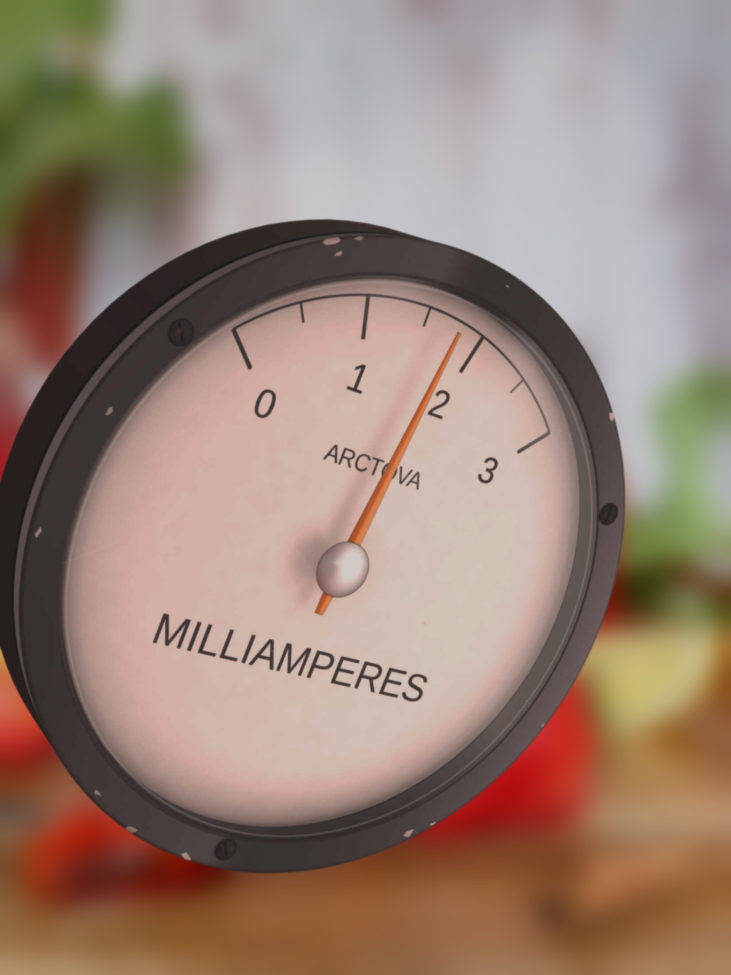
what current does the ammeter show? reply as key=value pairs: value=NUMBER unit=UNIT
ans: value=1.75 unit=mA
